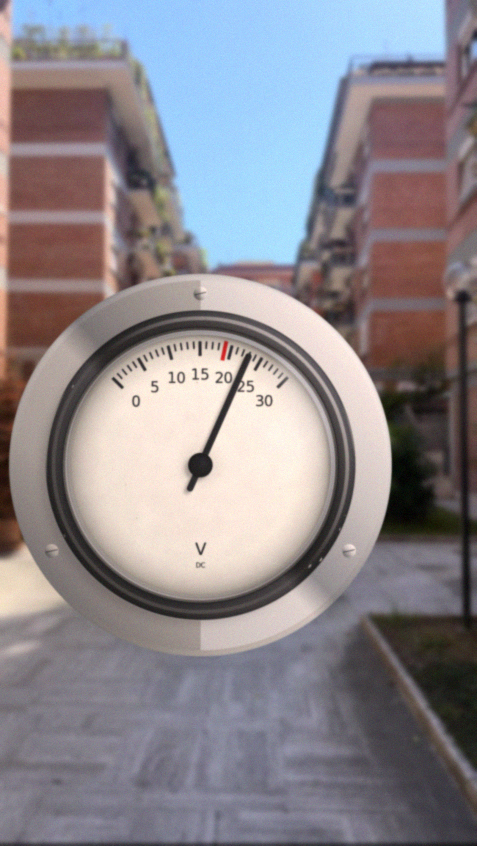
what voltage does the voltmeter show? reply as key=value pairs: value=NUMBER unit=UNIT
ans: value=23 unit=V
